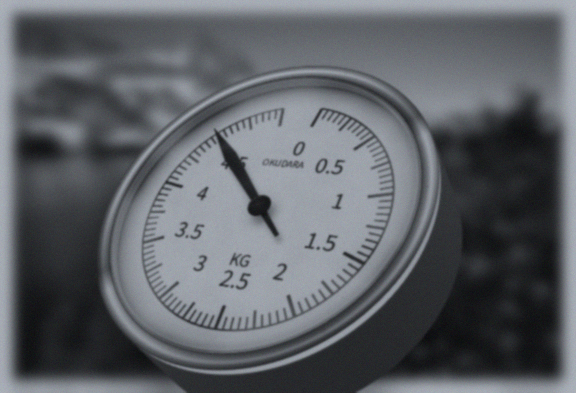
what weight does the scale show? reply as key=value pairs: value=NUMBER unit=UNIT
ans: value=4.5 unit=kg
